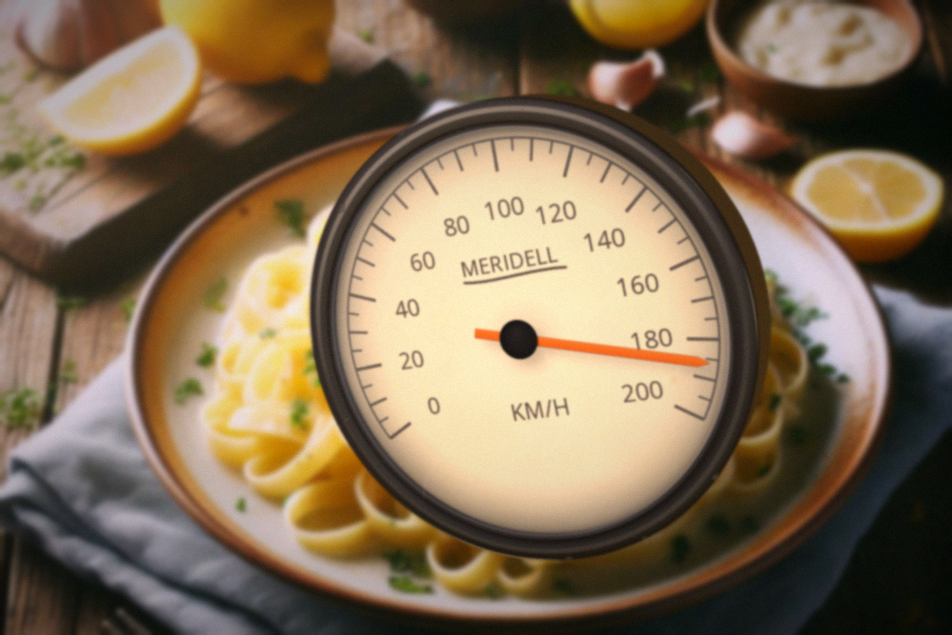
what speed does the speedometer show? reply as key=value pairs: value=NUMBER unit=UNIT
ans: value=185 unit=km/h
